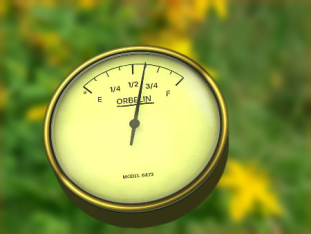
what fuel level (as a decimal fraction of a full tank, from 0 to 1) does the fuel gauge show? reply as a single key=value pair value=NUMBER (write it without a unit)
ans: value=0.625
